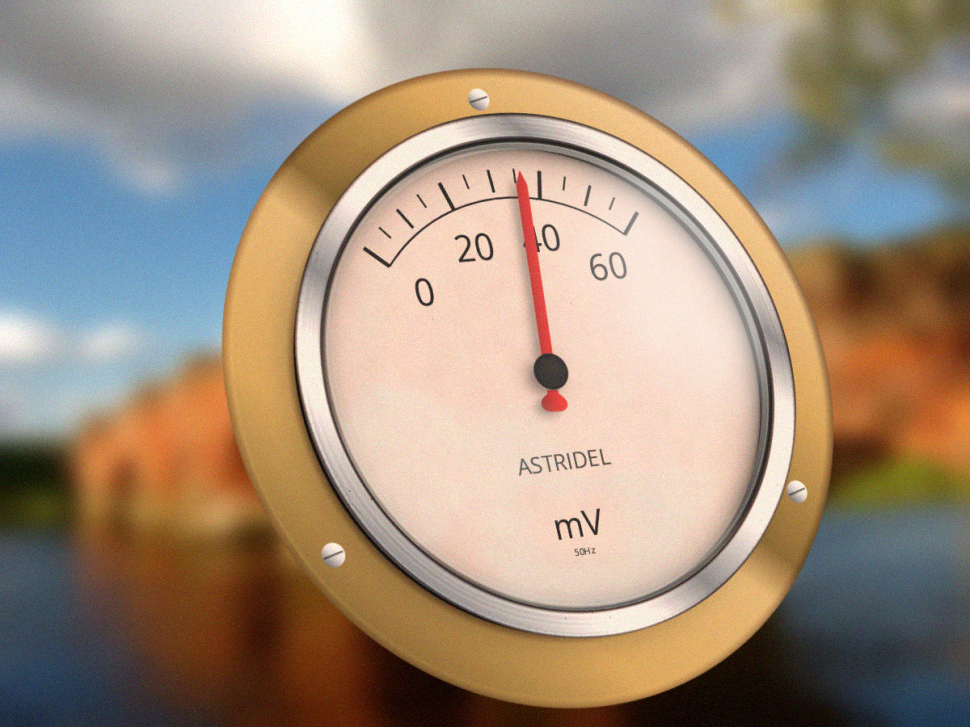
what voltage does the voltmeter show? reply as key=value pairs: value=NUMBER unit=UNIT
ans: value=35 unit=mV
